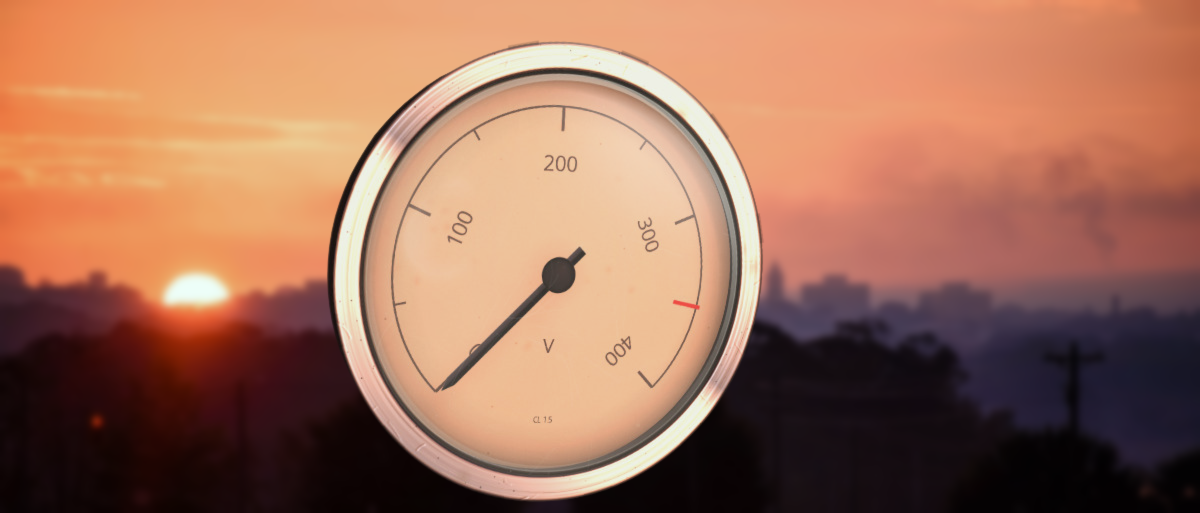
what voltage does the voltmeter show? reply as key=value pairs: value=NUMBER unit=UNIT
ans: value=0 unit=V
